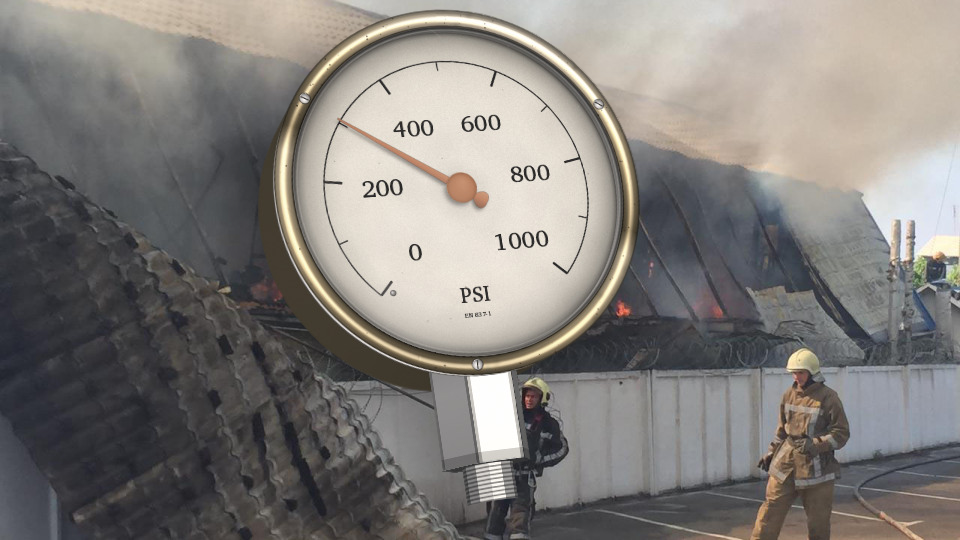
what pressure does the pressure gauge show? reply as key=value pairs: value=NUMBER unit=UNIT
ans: value=300 unit=psi
